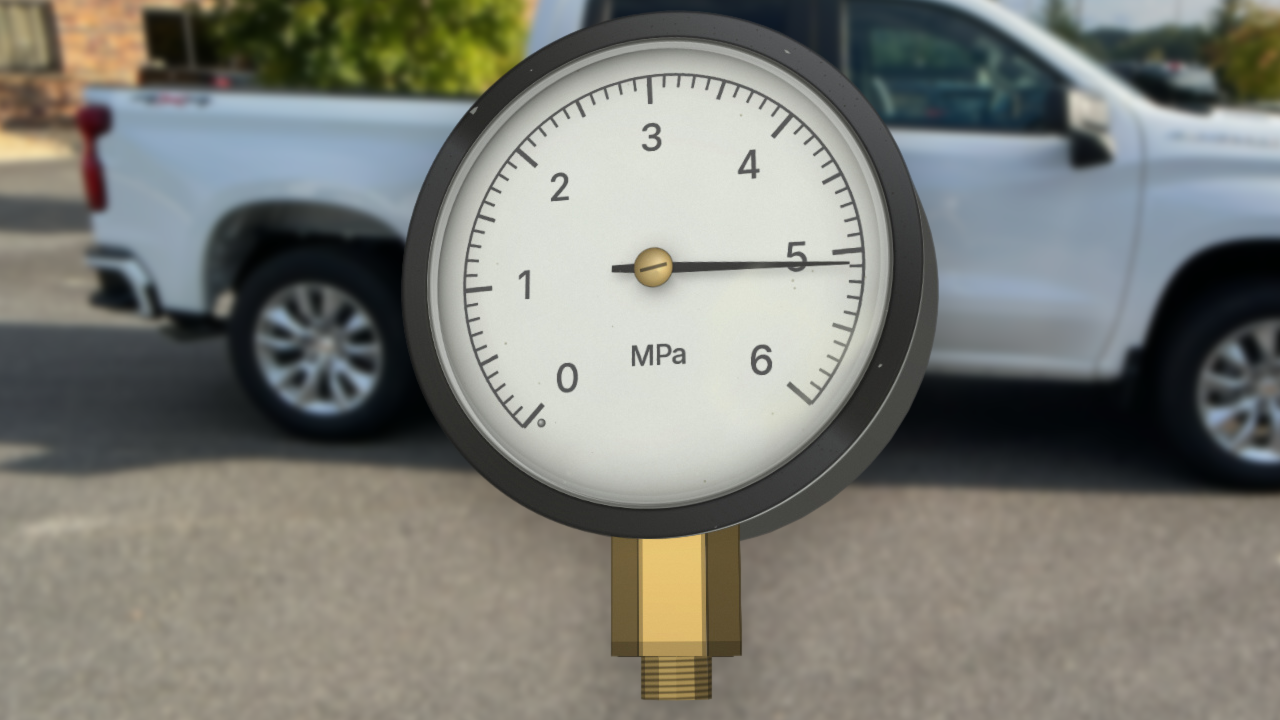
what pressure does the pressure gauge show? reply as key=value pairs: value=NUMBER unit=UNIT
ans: value=5.1 unit=MPa
